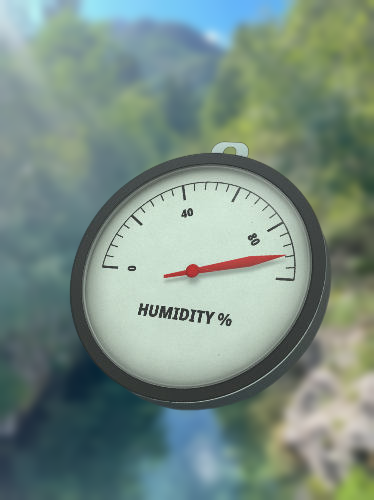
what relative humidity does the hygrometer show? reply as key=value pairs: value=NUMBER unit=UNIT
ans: value=92 unit=%
